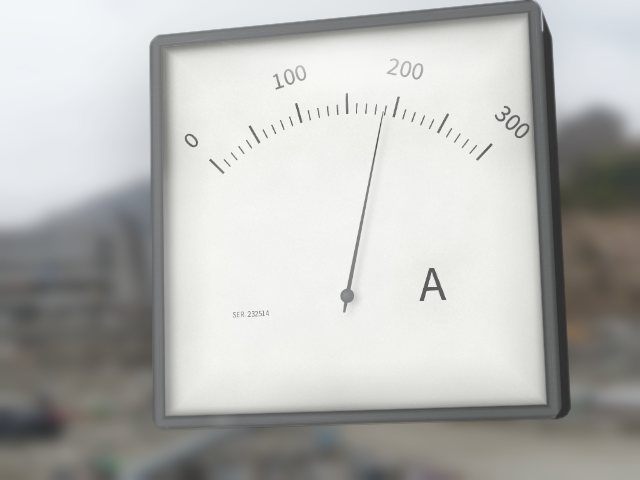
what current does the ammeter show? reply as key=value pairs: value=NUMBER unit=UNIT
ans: value=190 unit=A
